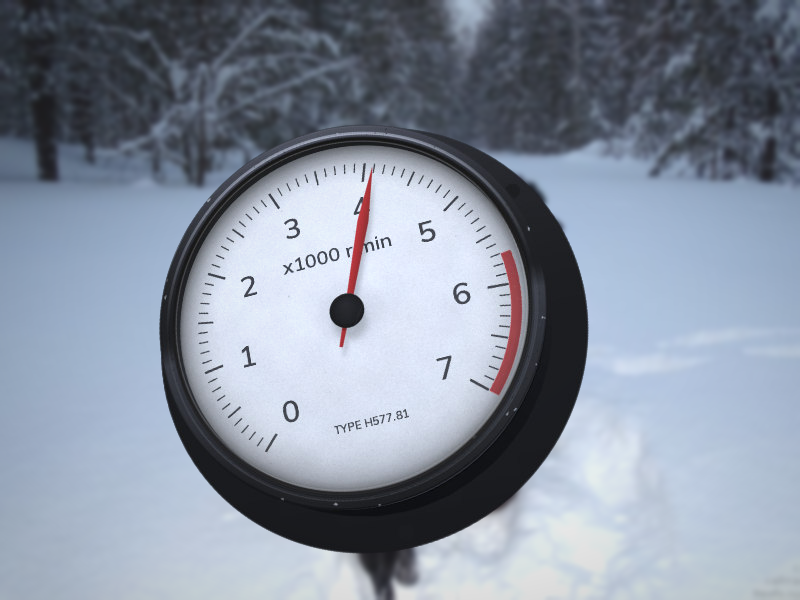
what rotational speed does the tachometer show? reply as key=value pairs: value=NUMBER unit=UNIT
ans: value=4100 unit=rpm
